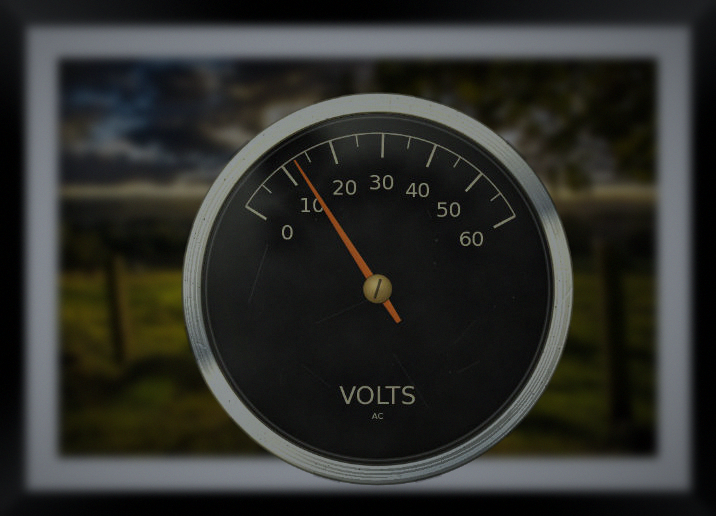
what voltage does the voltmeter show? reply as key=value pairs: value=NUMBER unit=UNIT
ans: value=12.5 unit=V
